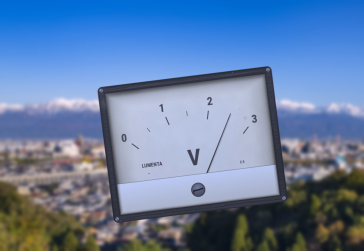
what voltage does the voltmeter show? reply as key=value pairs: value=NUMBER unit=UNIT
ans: value=2.5 unit=V
